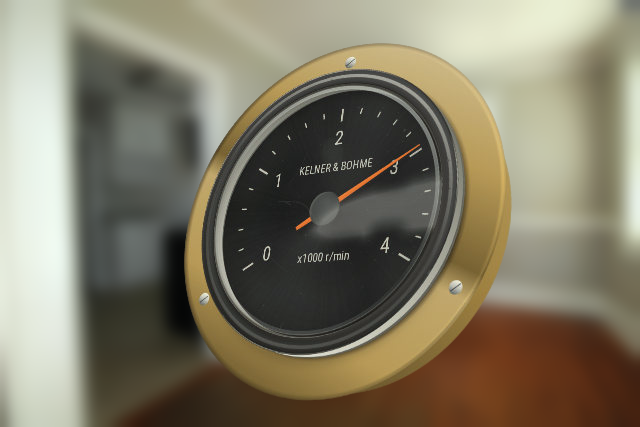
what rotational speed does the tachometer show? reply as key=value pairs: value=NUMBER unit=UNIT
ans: value=3000 unit=rpm
